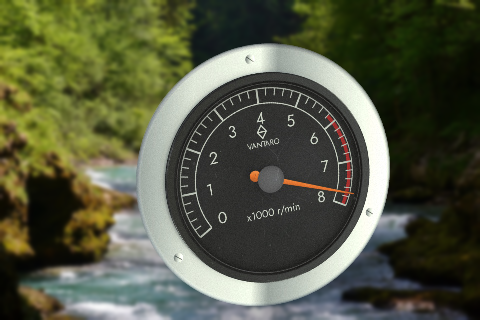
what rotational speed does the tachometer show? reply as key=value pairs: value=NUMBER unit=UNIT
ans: value=7700 unit=rpm
